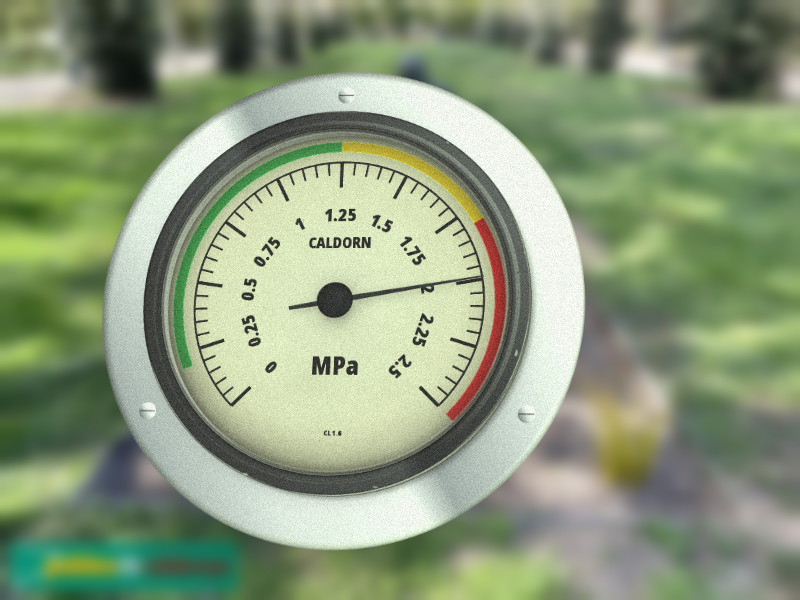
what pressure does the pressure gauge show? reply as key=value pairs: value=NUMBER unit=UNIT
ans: value=2 unit=MPa
